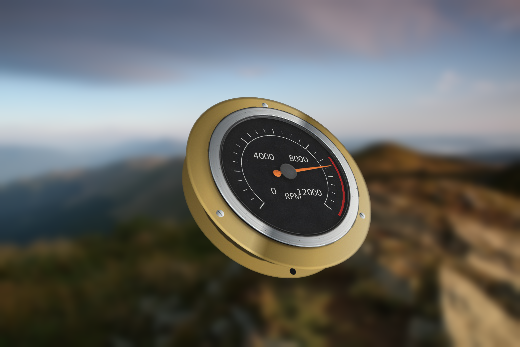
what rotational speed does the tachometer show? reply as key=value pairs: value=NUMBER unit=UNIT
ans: value=9500 unit=rpm
